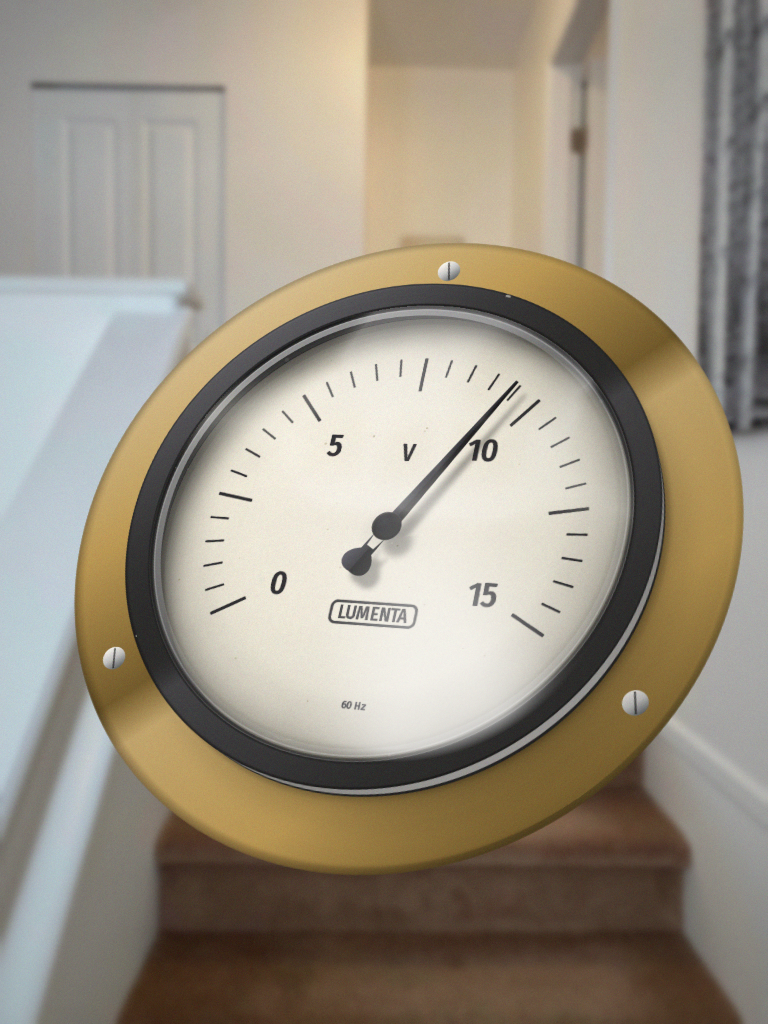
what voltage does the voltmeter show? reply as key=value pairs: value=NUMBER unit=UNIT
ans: value=9.5 unit=V
